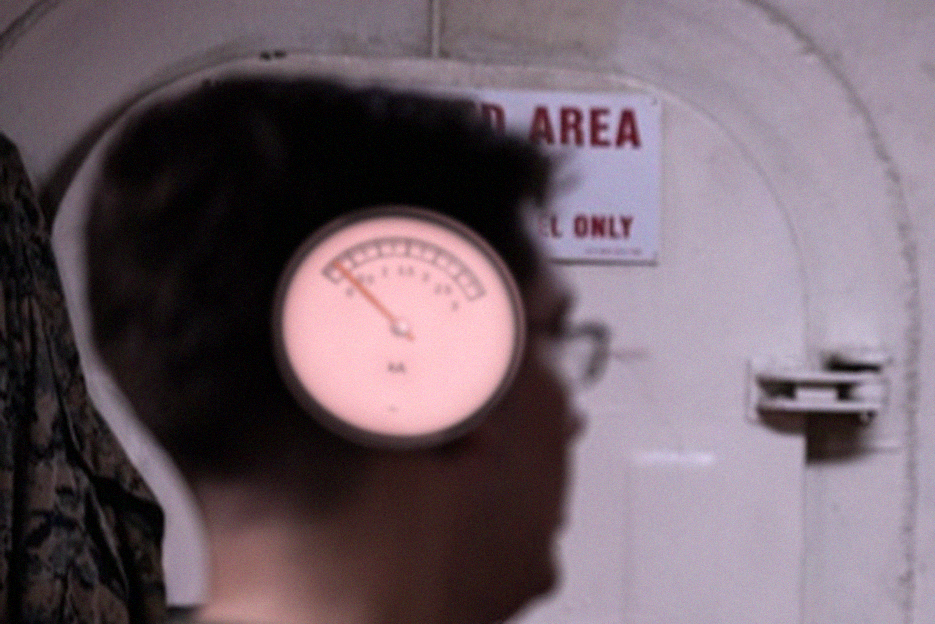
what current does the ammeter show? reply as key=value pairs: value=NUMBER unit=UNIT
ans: value=0.25 unit=kA
